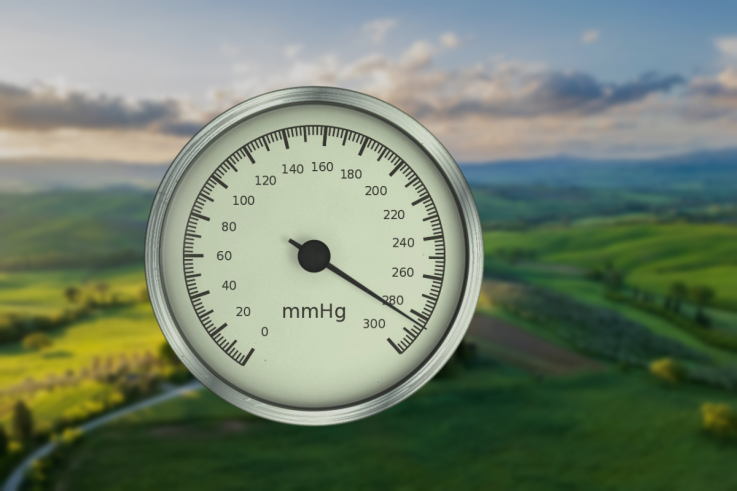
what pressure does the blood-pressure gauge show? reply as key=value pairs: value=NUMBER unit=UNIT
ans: value=284 unit=mmHg
